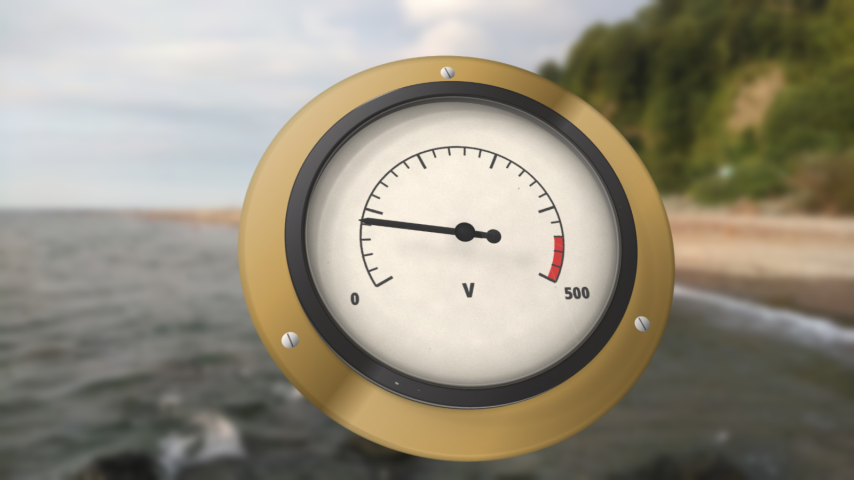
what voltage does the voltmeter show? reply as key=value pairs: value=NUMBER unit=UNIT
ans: value=80 unit=V
